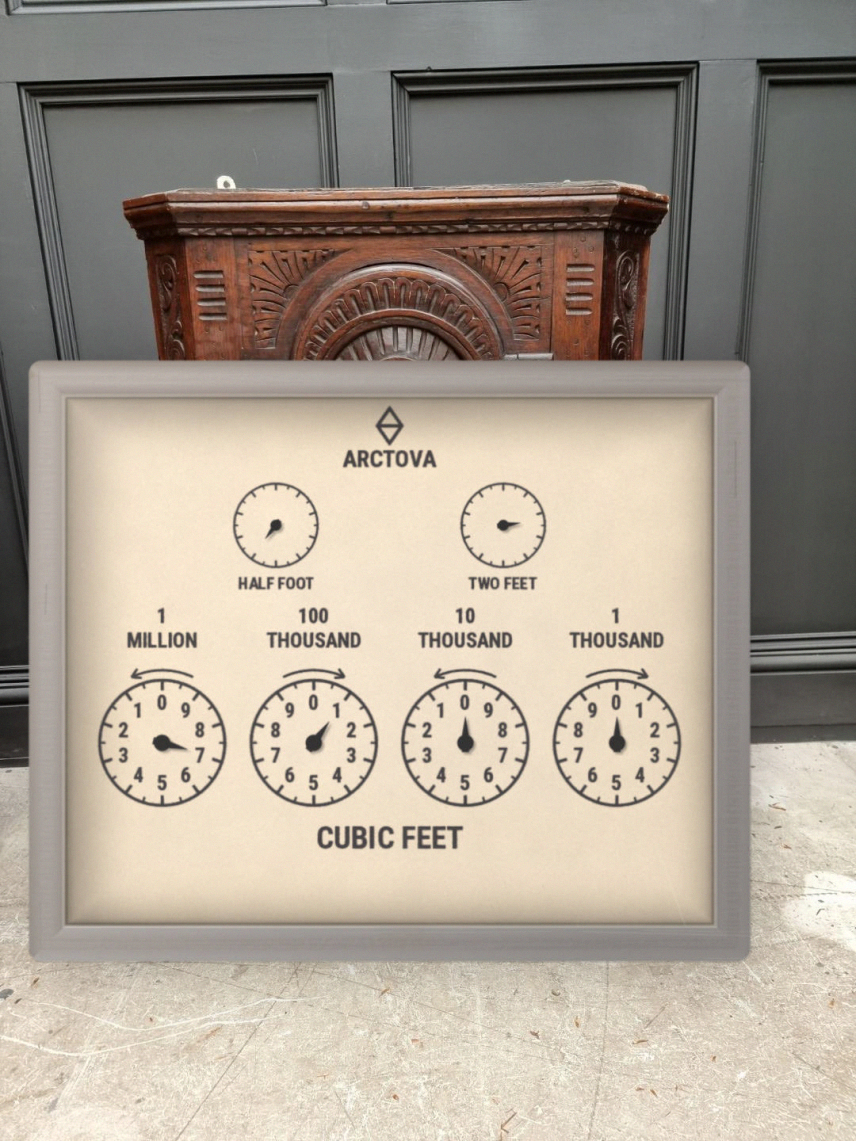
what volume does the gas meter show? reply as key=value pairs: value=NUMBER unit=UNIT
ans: value=710000 unit=ft³
